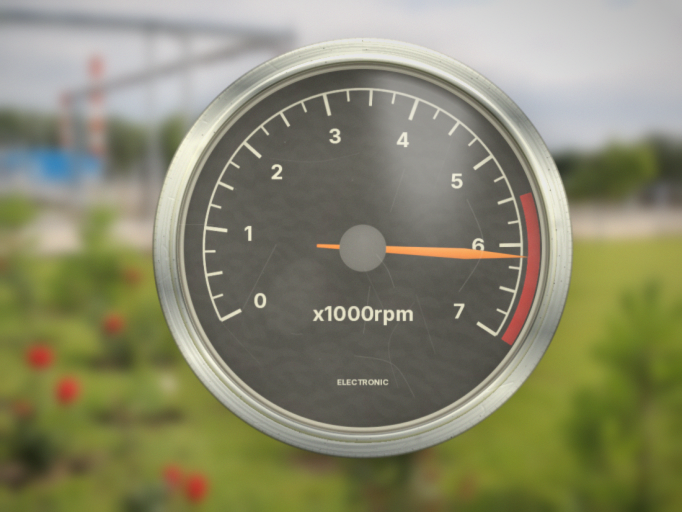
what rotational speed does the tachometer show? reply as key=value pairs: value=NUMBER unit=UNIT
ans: value=6125 unit=rpm
